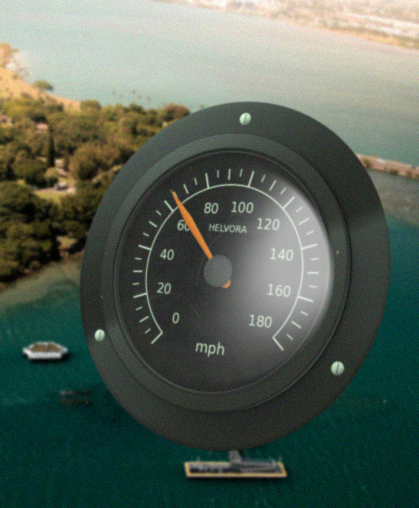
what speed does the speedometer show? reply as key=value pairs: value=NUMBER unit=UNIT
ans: value=65 unit=mph
